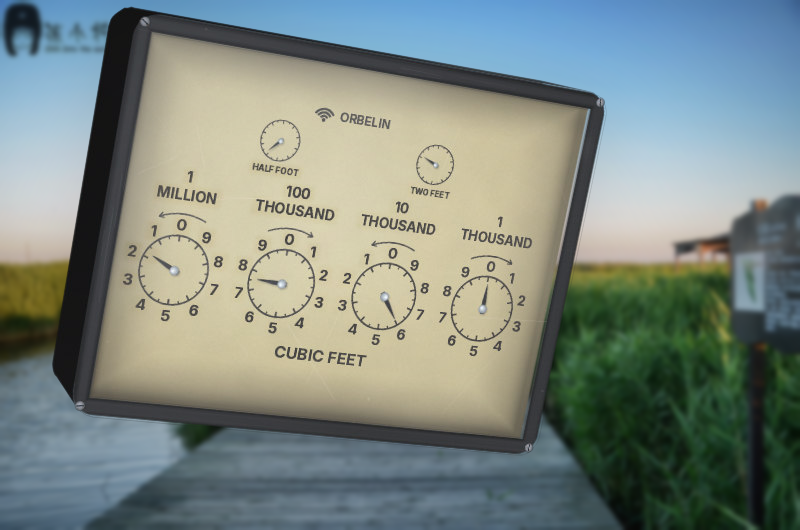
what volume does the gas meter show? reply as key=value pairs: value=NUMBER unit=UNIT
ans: value=176000 unit=ft³
